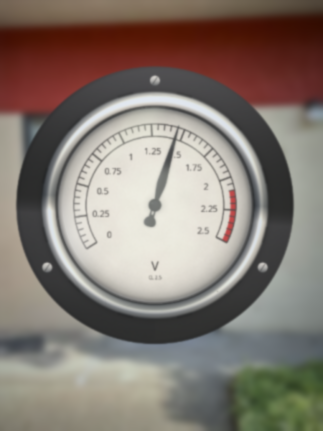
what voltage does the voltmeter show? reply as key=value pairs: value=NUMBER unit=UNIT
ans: value=1.45 unit=V
